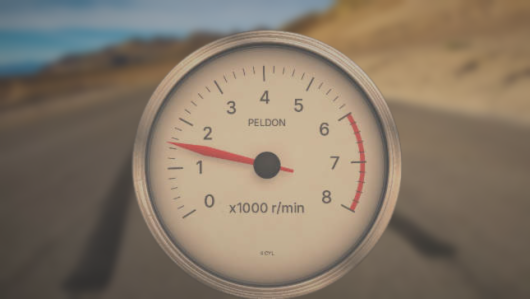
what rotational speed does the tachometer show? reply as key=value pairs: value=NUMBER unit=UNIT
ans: value=1500 unit=rpm
